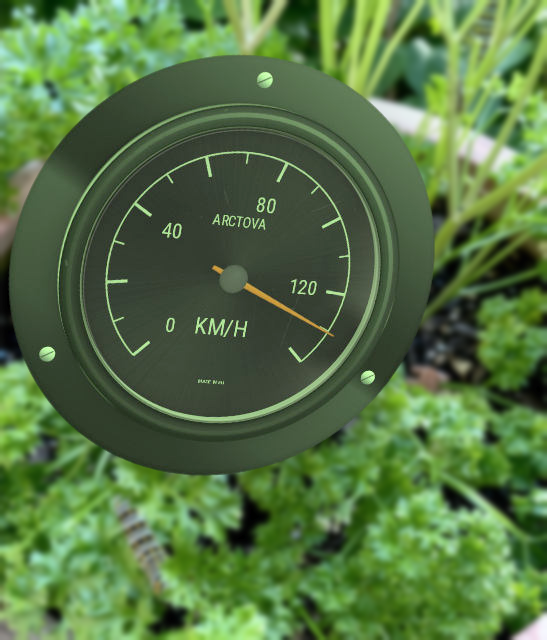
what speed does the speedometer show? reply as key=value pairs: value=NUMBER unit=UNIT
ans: value=130 unit=km/h
